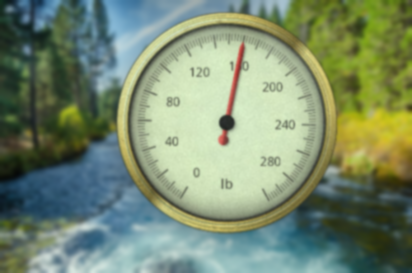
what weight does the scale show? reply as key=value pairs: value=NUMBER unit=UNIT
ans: value=160 unit=lb
